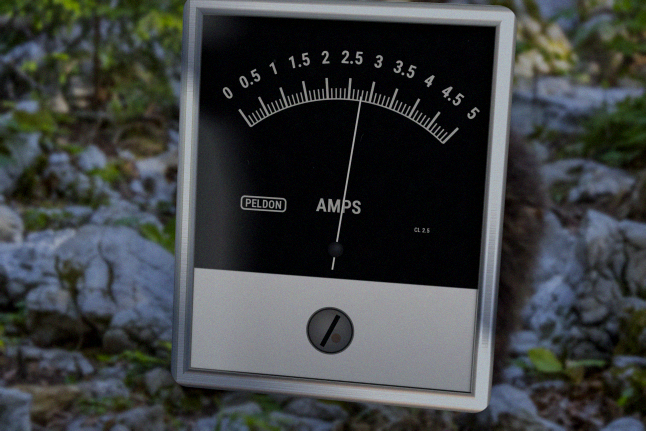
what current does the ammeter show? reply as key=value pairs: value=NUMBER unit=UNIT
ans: value=2.8 unit=A
